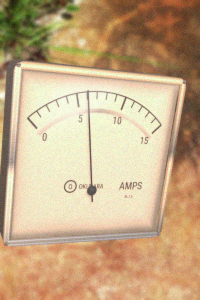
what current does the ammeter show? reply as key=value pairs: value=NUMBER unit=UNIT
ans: value=6 unit=A
